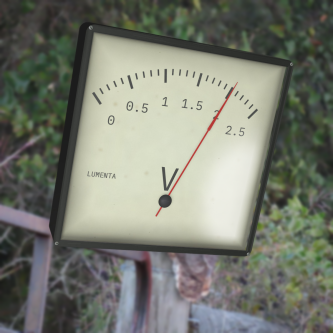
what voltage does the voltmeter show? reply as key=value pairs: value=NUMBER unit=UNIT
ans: value=2 unit=V
